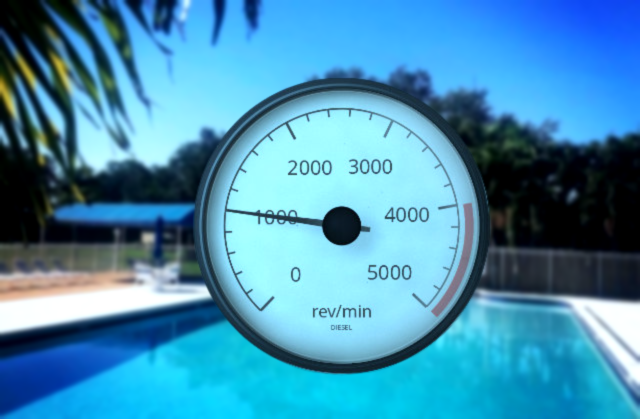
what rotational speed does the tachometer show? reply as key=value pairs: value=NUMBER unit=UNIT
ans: value=1000 unit=rpm
